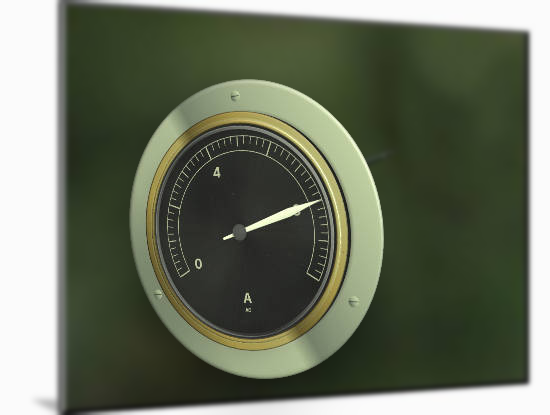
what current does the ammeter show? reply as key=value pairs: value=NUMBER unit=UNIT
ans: value=8 unit=A
